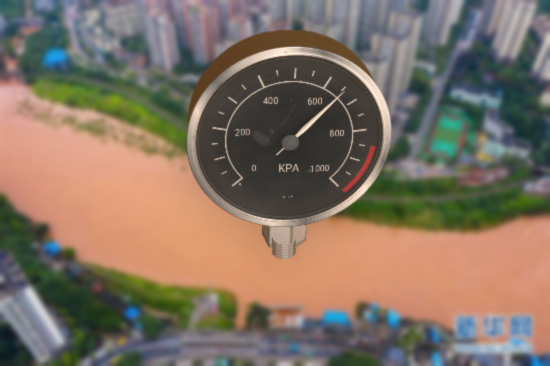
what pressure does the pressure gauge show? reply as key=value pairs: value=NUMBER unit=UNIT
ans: value=650 unit=kPa
